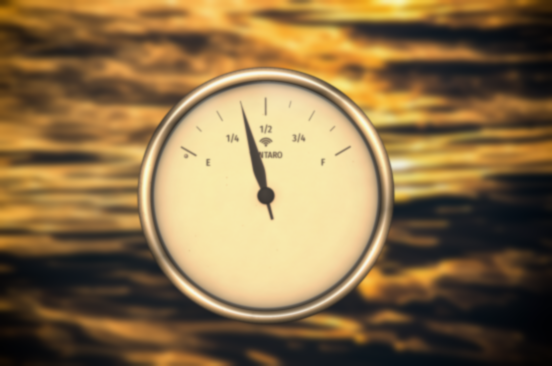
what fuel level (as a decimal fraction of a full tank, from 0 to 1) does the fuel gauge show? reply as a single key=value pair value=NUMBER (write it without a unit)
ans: value=0.375
